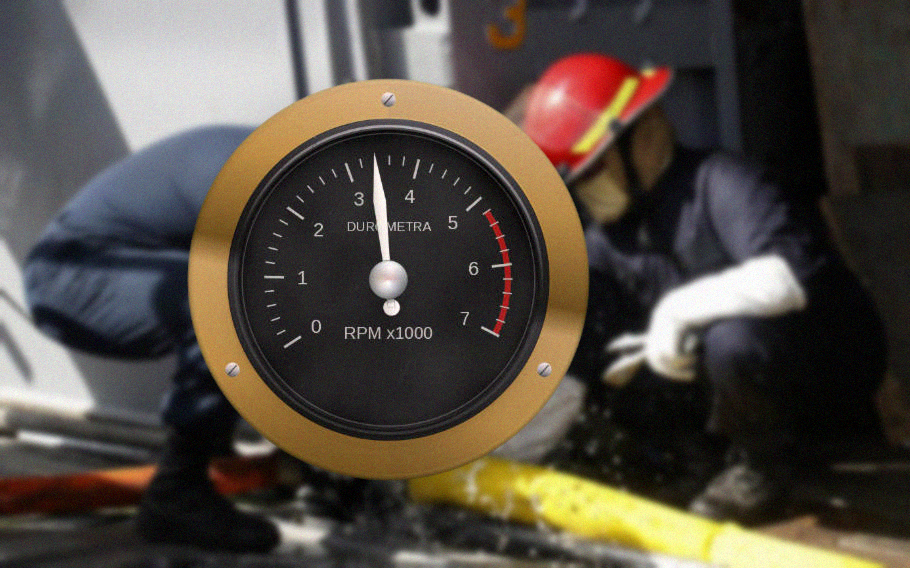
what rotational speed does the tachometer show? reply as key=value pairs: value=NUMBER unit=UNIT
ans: value=3400 unit=rpm
